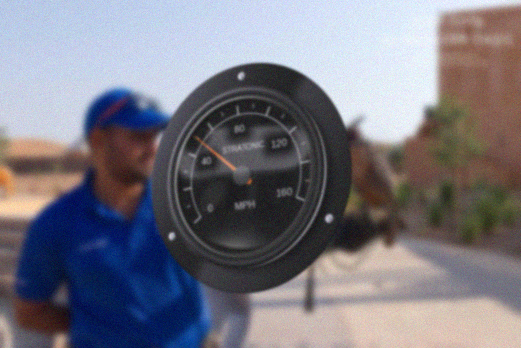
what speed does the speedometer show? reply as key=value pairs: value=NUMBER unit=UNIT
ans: value=50 unit=mph
